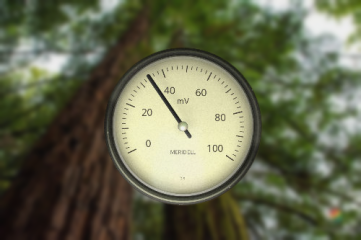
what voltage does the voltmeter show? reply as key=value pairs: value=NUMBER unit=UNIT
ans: value=34 unit=mV
